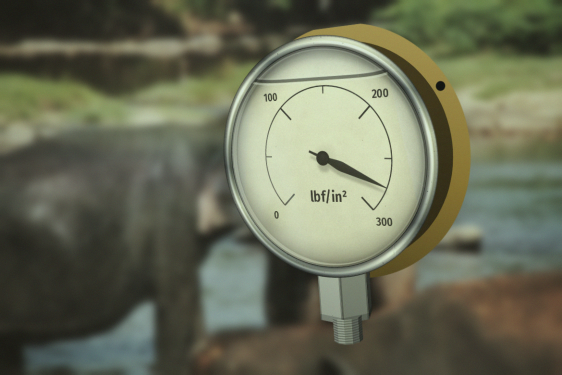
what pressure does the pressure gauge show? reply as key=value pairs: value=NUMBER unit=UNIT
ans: value=275 unit=psi
